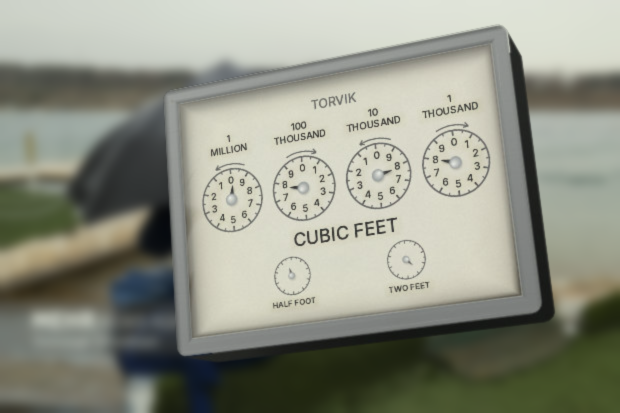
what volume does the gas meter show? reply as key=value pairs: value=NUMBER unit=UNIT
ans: value=977800 unit=ft³
